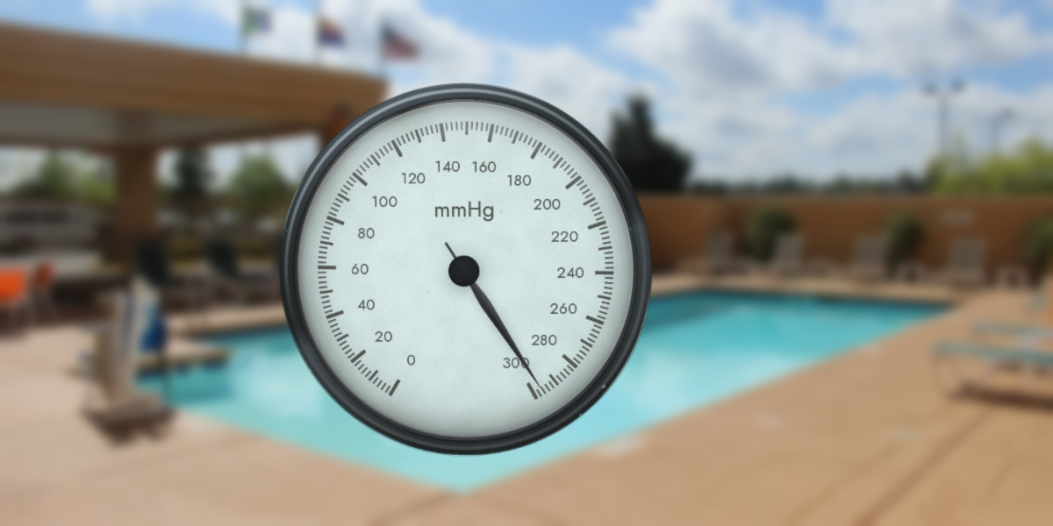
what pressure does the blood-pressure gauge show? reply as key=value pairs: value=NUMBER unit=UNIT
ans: value=296 unit=mmHg
